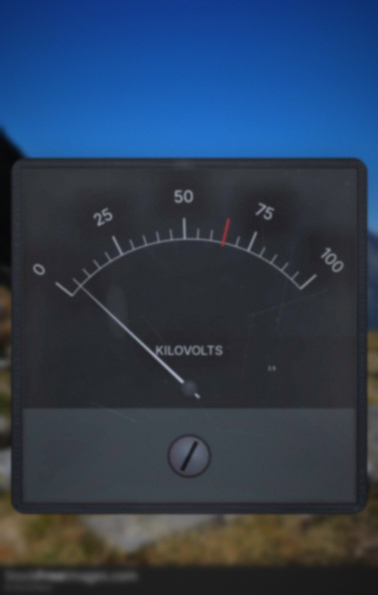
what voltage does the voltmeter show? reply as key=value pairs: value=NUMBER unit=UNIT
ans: value=5 unit=kV
